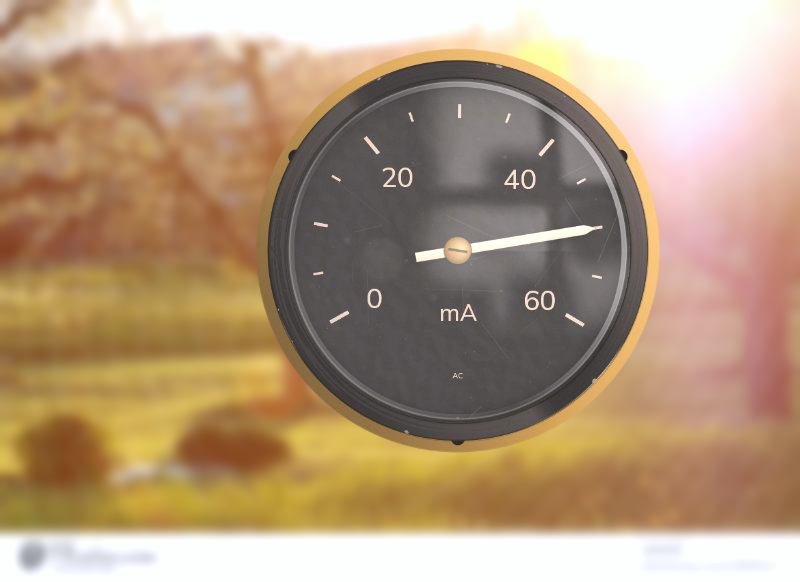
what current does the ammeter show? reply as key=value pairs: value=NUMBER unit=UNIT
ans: value=50 unit=mA
